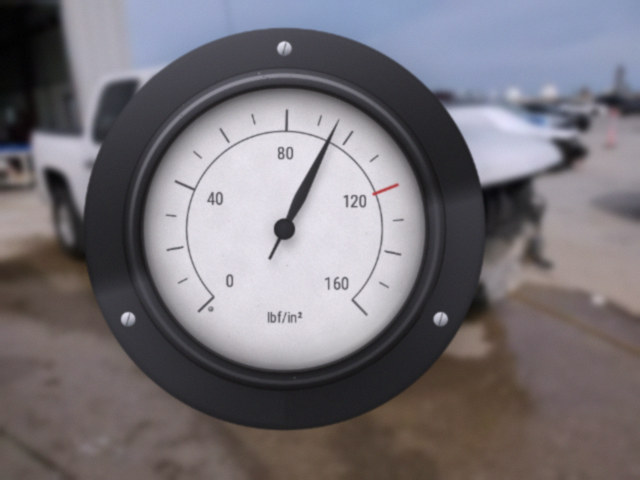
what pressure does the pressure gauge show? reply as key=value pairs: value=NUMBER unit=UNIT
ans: value=95 unit=psi
